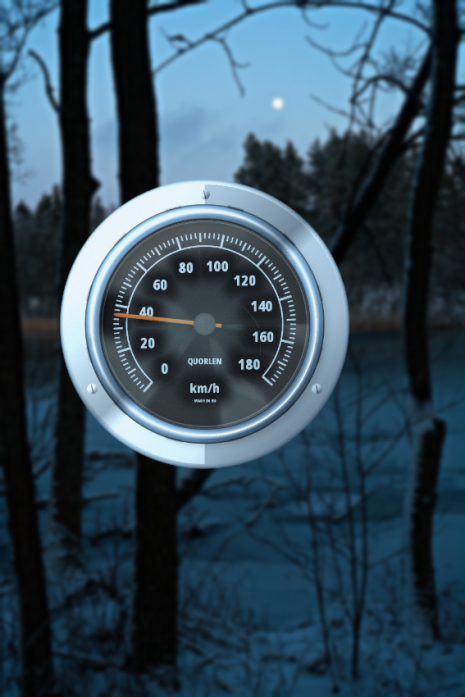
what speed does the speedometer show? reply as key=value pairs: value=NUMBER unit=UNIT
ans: value=36 unit=km/h
